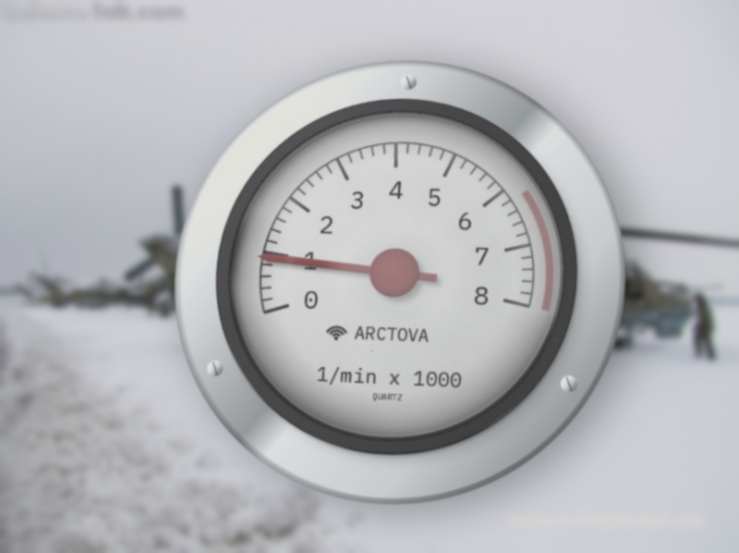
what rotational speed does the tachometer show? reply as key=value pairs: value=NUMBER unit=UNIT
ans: value=900 unit=rpm
